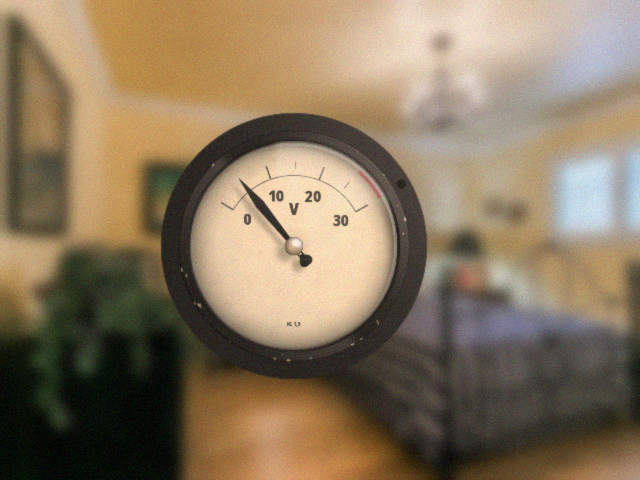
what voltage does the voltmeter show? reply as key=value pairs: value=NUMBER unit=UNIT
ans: value=5 unit=V
